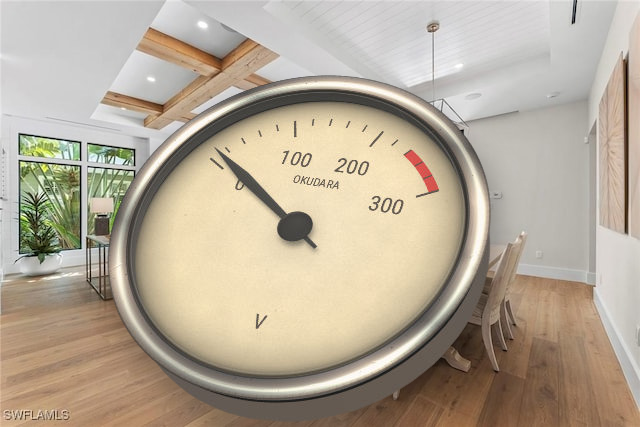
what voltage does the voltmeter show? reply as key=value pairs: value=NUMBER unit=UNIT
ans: value=10 unit=V
